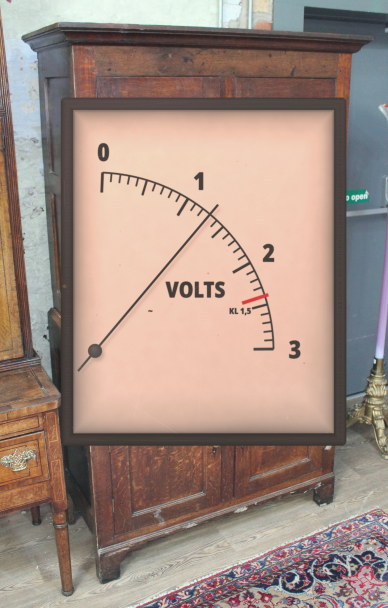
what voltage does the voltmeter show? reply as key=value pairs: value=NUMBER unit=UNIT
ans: value=1.3 unit=V
